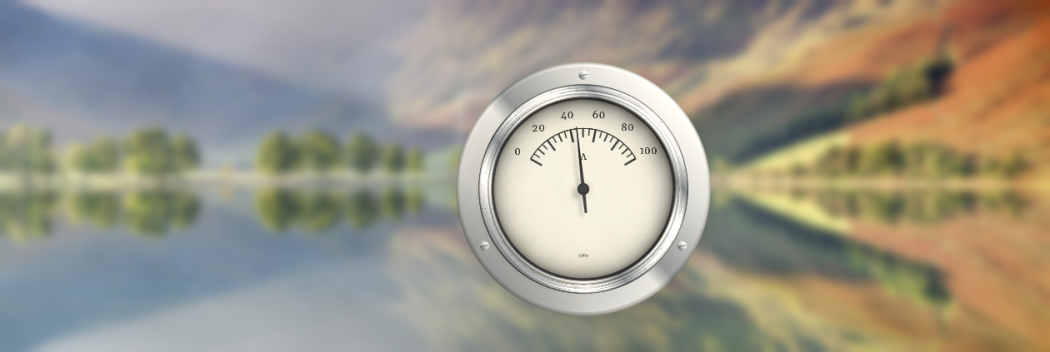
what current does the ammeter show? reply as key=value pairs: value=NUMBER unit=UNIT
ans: value=45 unit=A
